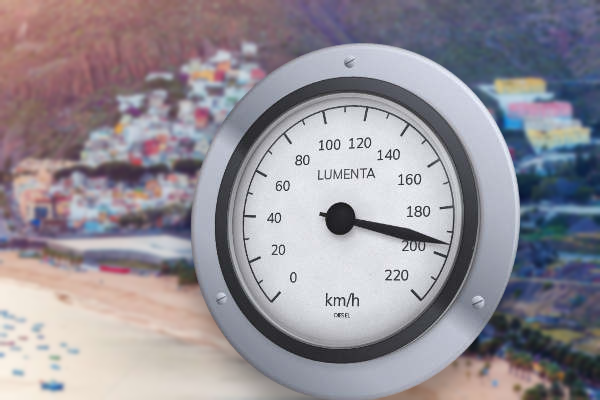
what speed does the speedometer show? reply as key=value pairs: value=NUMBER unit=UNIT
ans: value=195 unit=km/h
